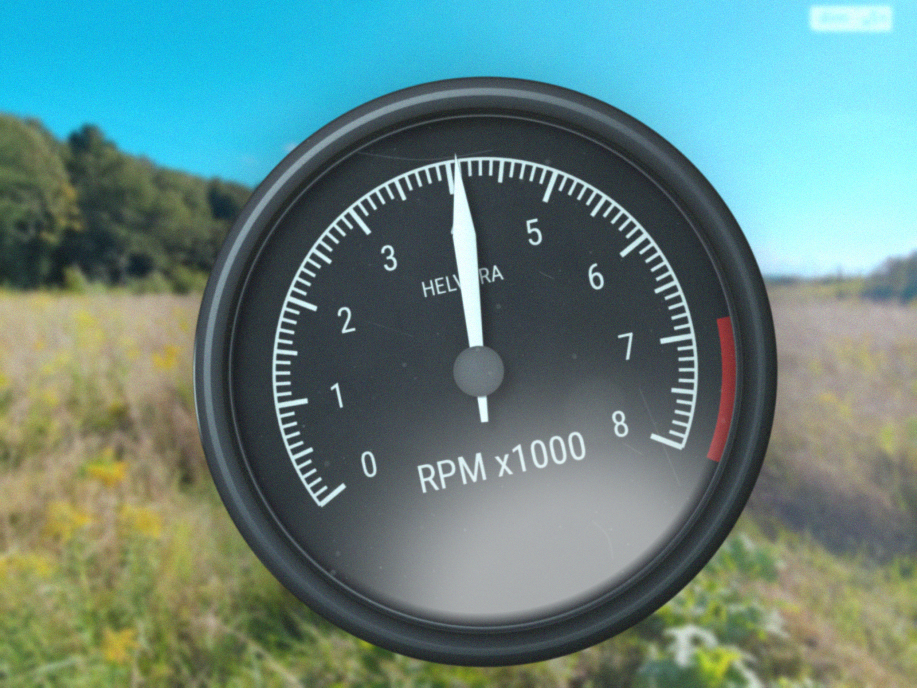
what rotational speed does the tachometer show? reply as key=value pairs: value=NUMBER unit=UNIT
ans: value=4100 unit=rpm
